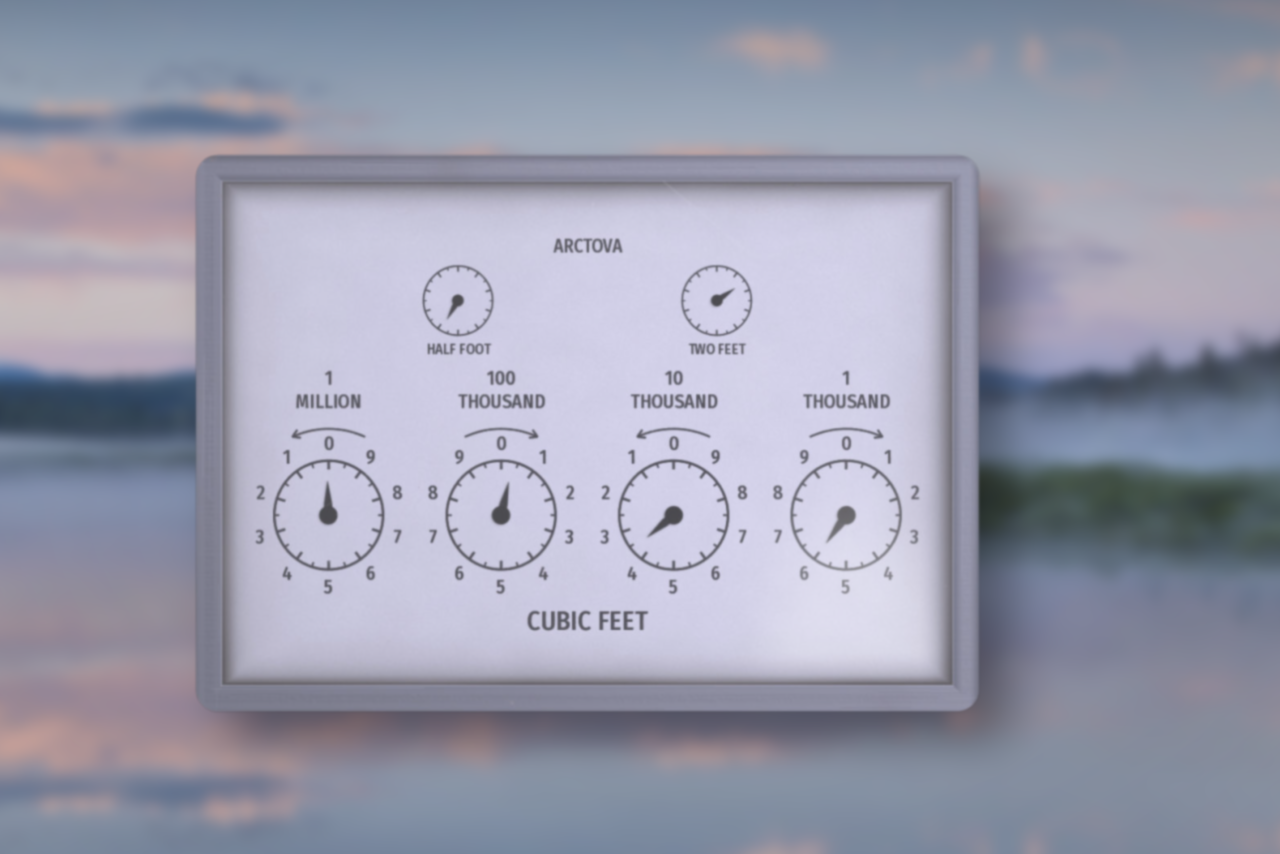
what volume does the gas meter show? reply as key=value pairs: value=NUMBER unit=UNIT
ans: value=3600 unit=ft³
